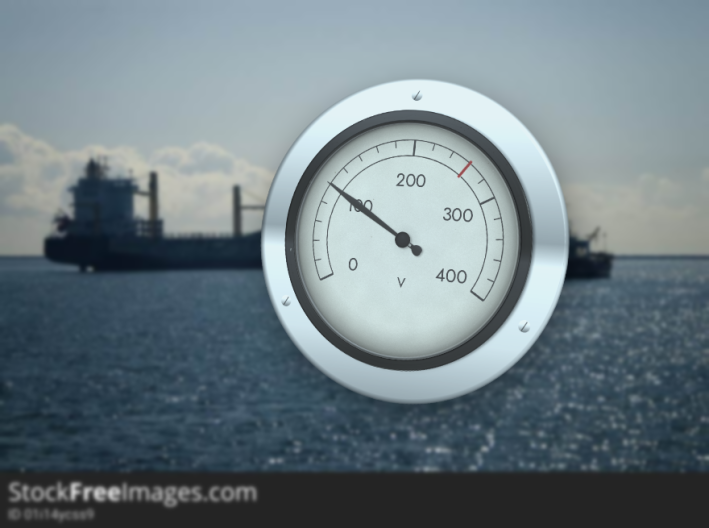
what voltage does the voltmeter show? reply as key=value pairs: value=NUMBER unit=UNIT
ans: value=100 unit=V
